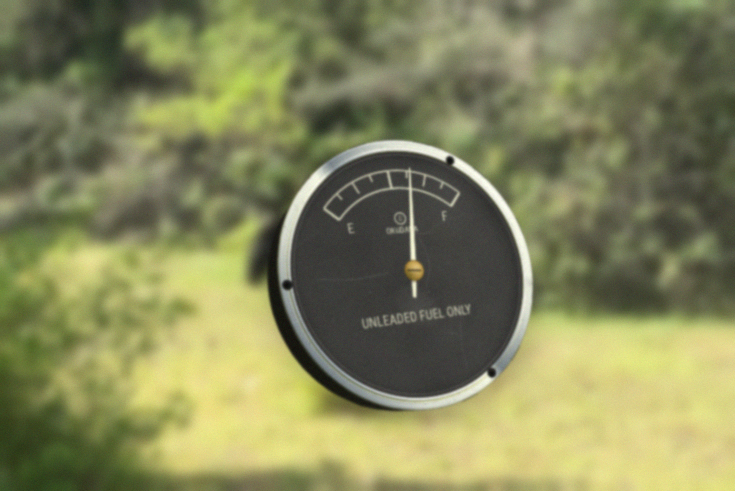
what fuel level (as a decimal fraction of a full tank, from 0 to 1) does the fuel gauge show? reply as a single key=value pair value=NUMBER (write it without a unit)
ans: value=0.625
